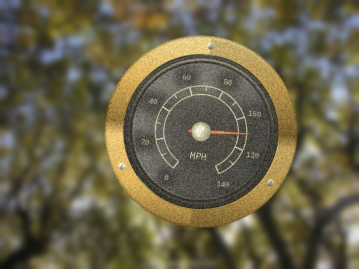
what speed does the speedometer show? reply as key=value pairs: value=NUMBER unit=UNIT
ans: value=110 unit=mph
